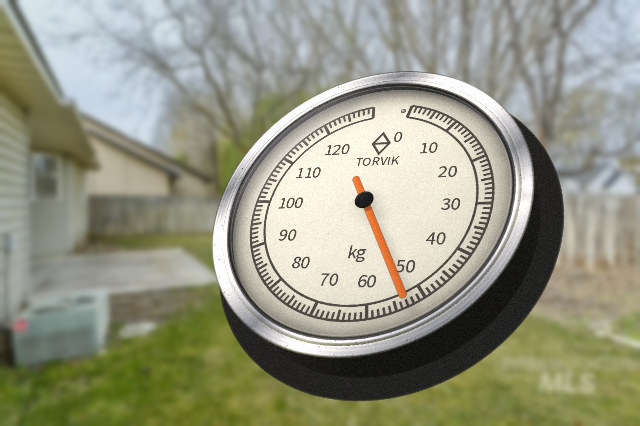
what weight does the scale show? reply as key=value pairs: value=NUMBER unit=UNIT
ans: value=53 unit=kg
